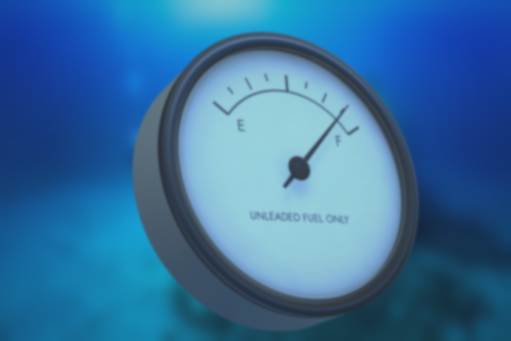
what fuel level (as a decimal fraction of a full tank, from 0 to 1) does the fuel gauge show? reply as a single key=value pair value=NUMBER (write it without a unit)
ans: value=0.875
